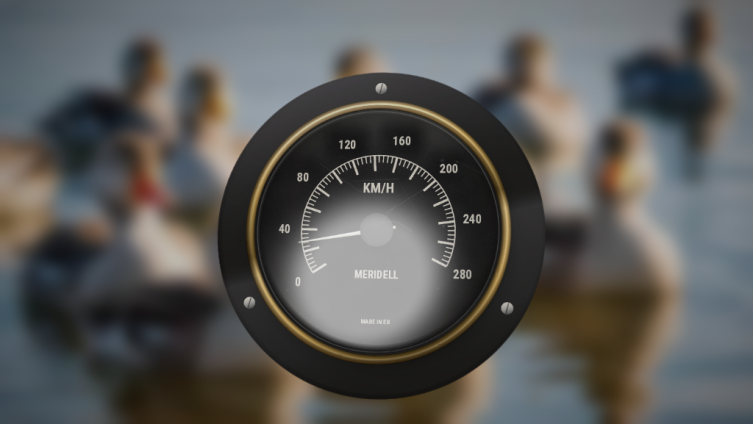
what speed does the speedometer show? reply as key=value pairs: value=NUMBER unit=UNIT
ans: value=28 unit=km/h
